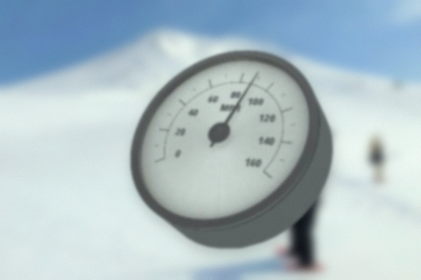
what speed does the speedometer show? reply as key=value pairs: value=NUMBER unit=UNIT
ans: value=90 unit=mph
